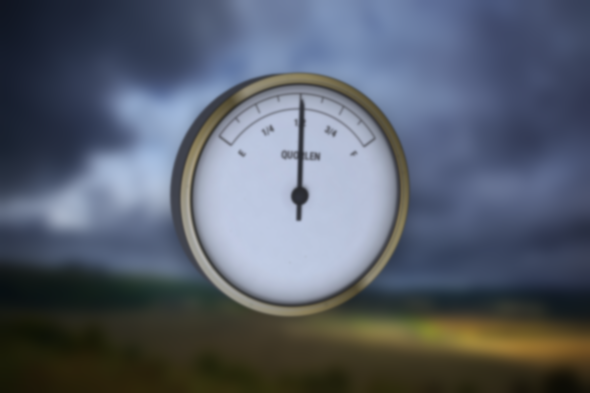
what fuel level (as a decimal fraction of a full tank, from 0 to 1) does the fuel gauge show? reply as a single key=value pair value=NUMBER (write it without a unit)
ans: value=0.5
